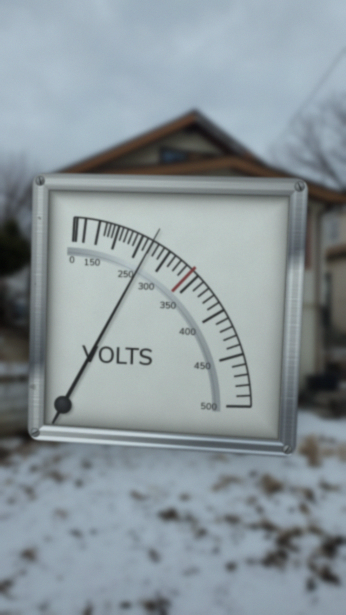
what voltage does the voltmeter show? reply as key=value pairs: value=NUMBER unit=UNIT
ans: value=270 unit=V
